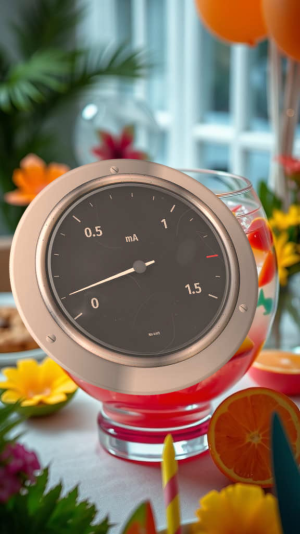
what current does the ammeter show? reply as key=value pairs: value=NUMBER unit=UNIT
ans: value=0.1 unit=mA
